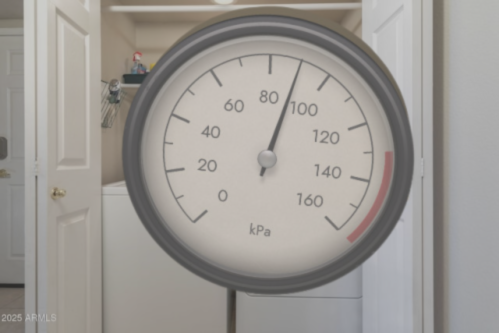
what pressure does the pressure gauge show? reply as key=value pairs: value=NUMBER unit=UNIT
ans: value=90 unit=kPa
